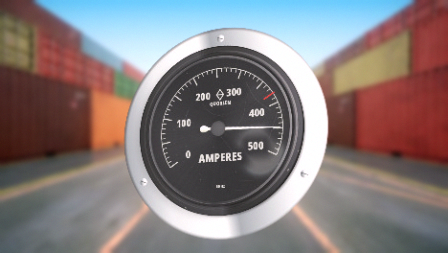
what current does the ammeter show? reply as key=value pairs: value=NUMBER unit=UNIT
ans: value=450 unit=A
